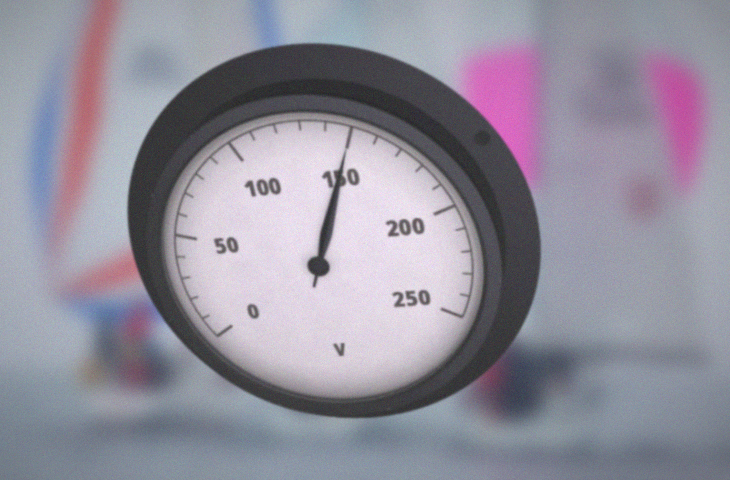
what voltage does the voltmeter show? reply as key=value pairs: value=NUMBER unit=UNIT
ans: value=150 unit=V
